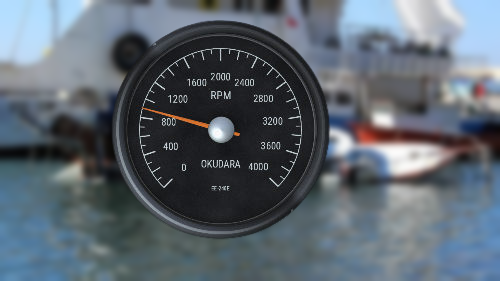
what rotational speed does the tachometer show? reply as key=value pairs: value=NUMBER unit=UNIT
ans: value=900 unit=rpm
